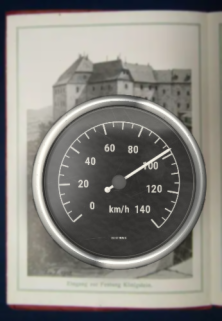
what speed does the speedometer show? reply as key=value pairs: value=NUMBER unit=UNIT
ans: value=97.5 unit=km/h
